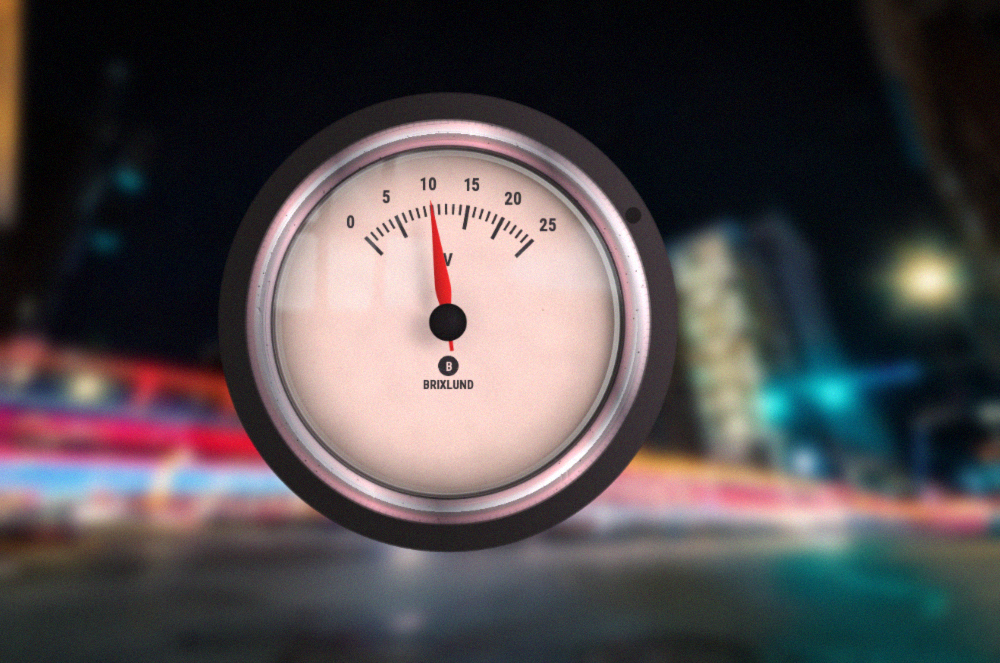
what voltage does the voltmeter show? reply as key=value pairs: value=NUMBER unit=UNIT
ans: value=10 unit=V
